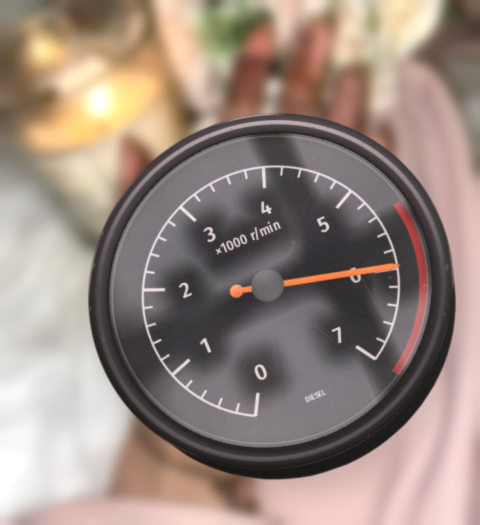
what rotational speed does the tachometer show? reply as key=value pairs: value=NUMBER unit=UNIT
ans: value=6000 unit=rpm
